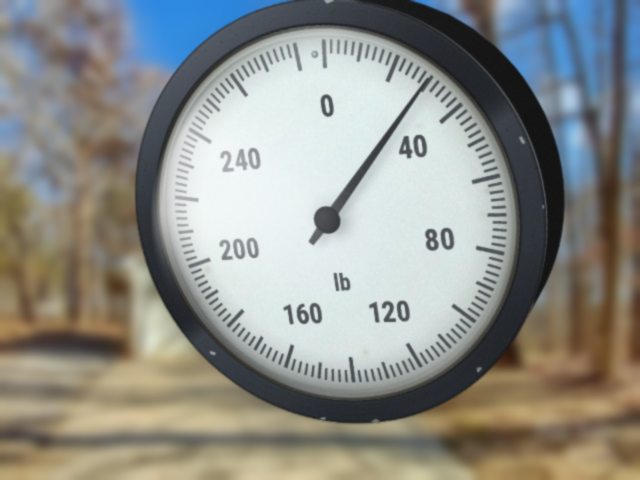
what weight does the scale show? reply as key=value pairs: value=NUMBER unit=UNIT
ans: value=30 unit=lb
